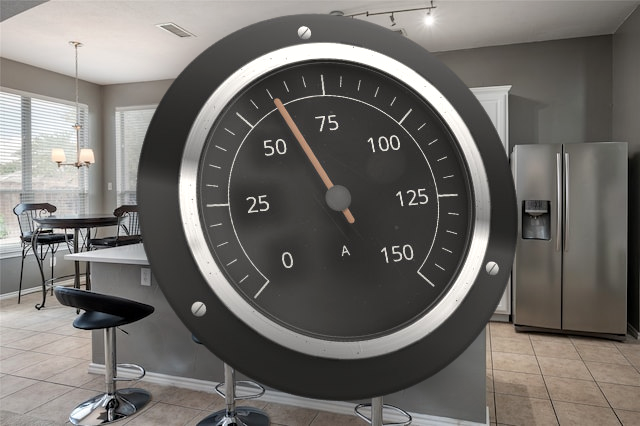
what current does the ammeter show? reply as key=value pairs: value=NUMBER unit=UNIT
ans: value=60 unit=A
